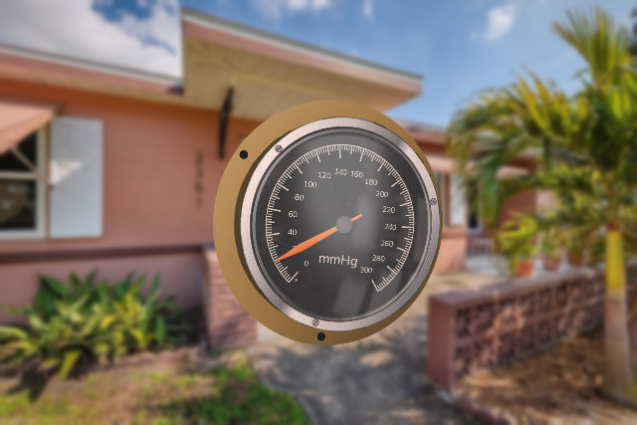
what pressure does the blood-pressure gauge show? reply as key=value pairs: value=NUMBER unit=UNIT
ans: value=20 unit=mmHg
